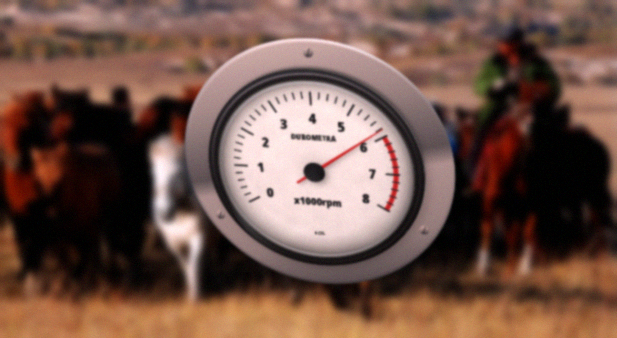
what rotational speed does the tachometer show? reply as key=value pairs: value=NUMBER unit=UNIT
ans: value=5800 unit=rpm
